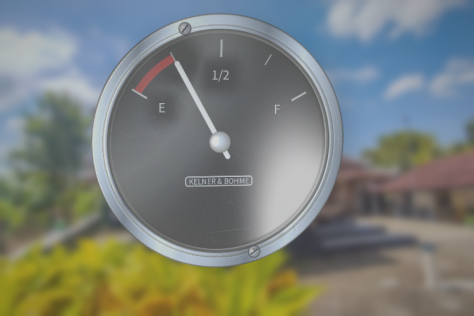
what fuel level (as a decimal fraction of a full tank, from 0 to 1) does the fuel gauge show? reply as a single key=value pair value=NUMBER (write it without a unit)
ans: value=0.25
